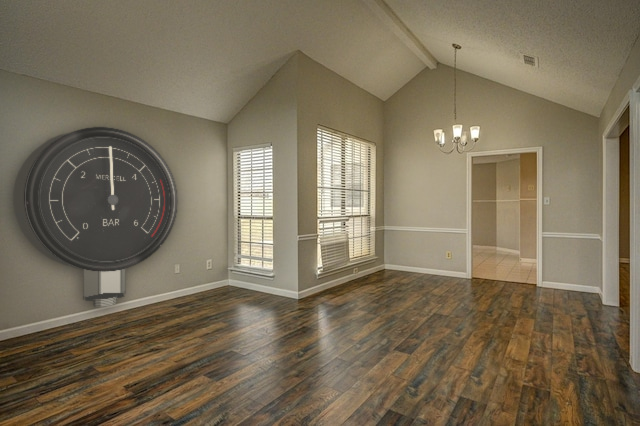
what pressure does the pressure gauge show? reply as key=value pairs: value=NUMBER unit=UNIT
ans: value=3 unit=bar
